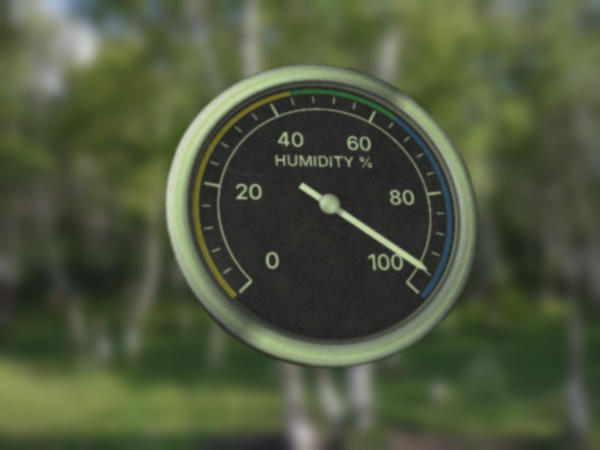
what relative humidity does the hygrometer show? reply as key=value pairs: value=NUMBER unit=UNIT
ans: value=96 unit=%
